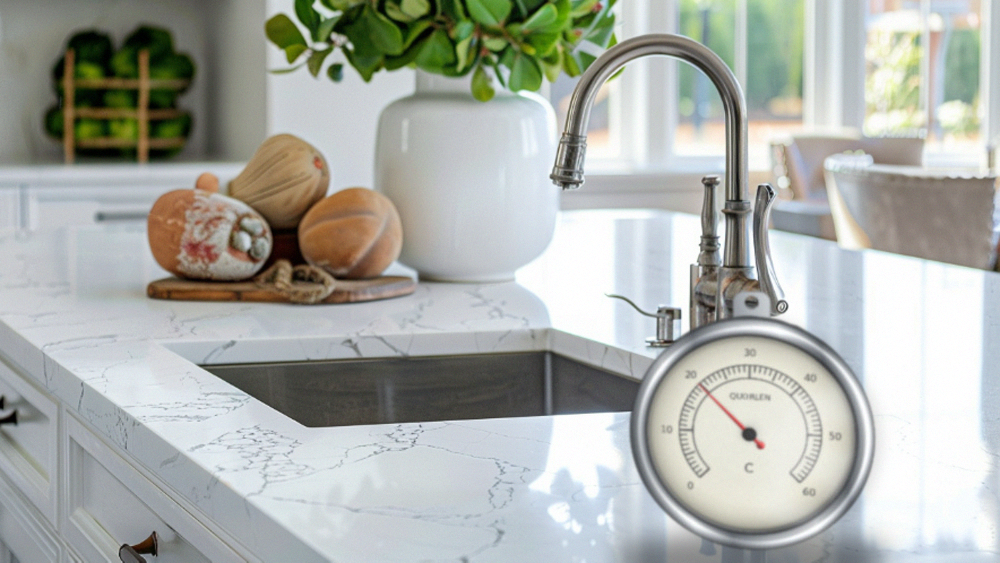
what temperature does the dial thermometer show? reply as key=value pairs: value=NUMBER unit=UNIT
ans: value=20 unit=°C
